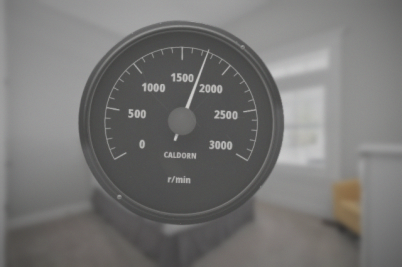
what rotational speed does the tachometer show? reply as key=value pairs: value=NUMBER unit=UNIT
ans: value=1750 unit=rpm
